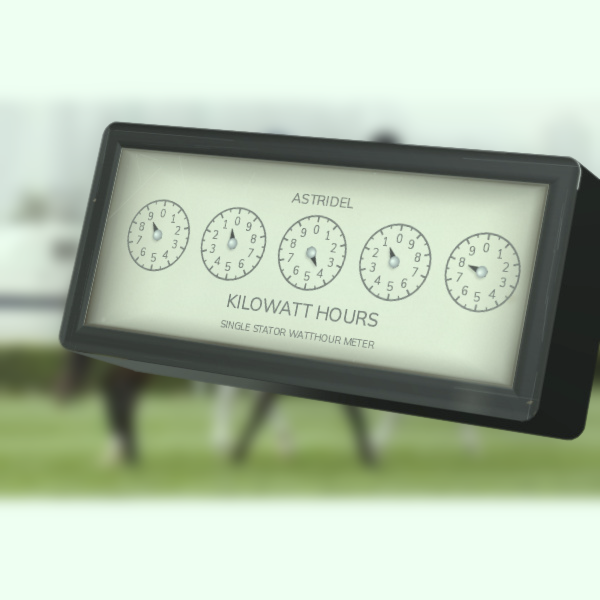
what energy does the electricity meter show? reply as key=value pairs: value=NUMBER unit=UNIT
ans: value=90408 unit=kWh
